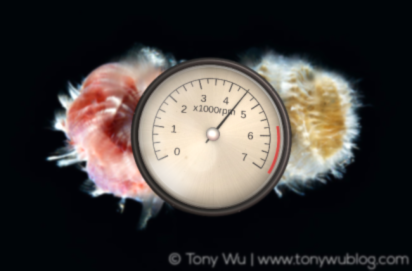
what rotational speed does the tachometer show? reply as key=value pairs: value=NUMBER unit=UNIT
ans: value=4500 unit=rpm
